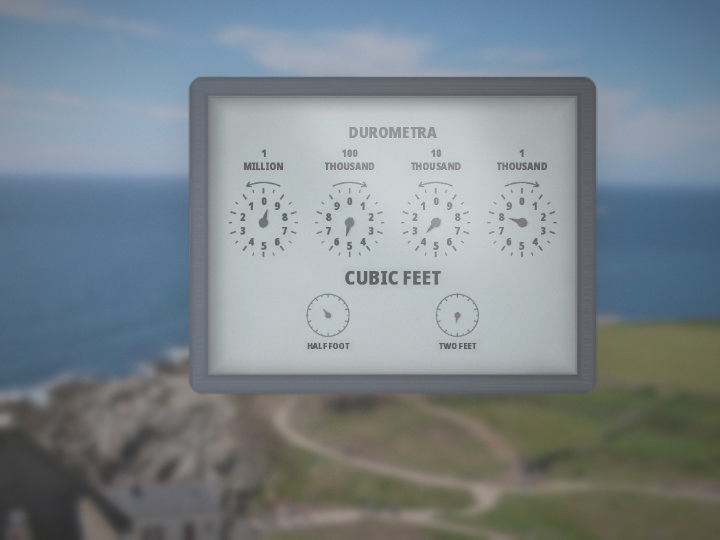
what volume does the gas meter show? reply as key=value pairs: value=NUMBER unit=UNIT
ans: value=953800 unit=ft³
